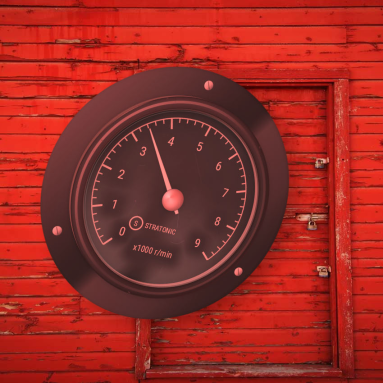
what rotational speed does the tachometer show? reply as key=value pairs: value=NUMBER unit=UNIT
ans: value=3400 unit=rpm
